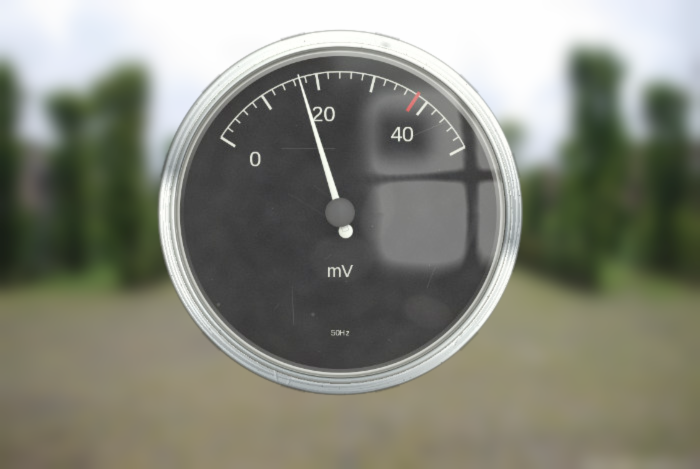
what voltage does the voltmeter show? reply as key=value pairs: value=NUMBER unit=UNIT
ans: value=17 unit=mV
